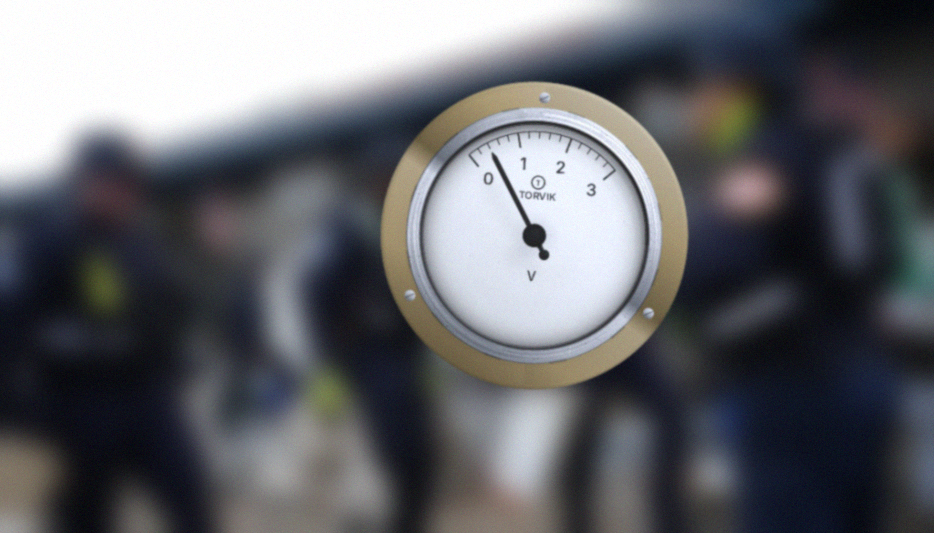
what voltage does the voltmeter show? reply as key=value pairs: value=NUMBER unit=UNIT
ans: value=0.4 unit=V
